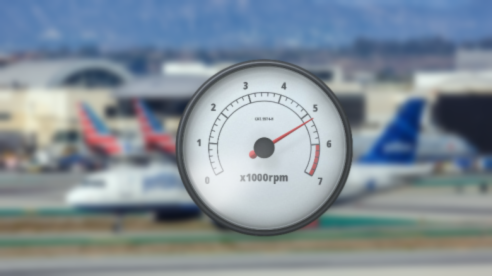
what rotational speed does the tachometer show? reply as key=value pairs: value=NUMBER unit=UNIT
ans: value=5200 unit=rpm
